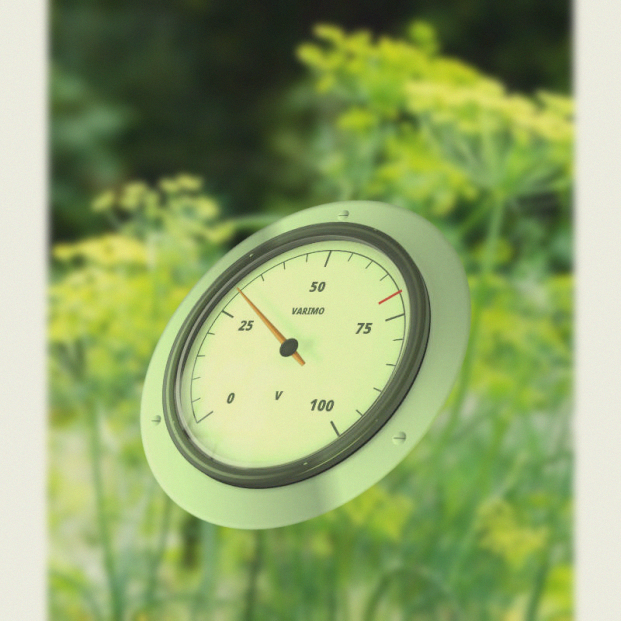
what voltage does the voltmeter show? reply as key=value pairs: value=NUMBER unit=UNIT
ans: value=30 unit=V
